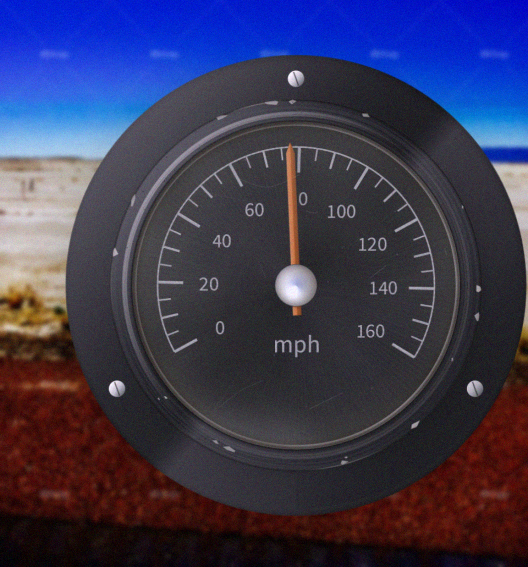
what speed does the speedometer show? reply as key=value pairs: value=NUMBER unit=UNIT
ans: value=77.5 unit=mph
